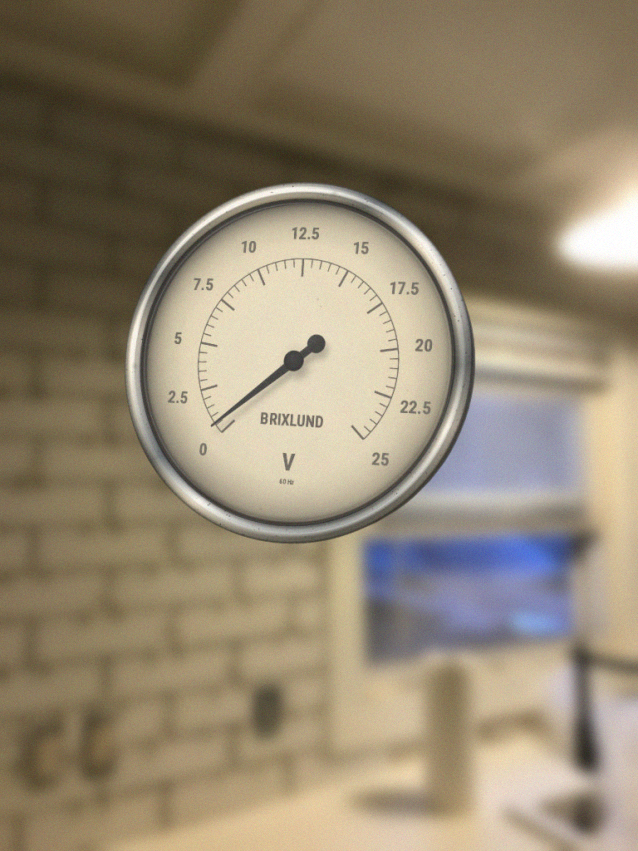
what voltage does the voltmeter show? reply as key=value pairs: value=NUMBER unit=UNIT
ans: value=0.5 unit=V
